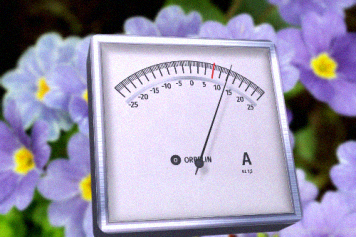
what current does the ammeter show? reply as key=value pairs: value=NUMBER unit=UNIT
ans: value=12.5 unit=A
